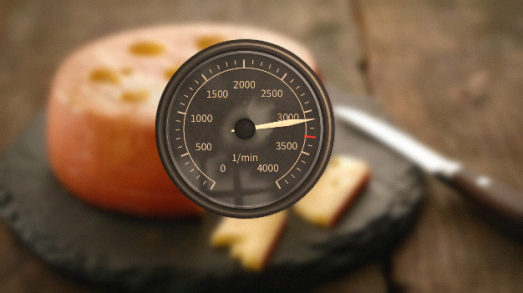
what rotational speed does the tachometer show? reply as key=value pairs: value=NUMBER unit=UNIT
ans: value=3100 unit=rpm
